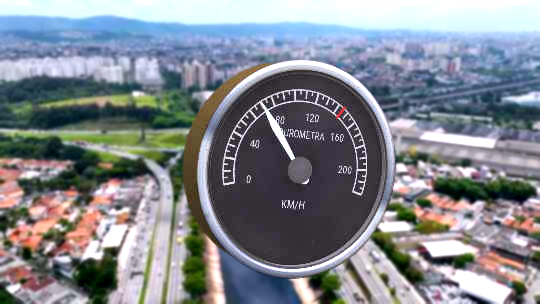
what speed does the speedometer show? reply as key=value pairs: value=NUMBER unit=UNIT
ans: value=70 unit=km/h
